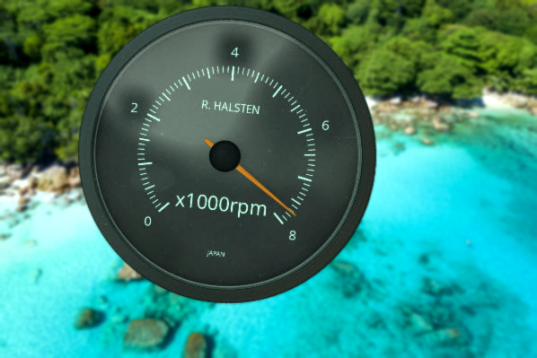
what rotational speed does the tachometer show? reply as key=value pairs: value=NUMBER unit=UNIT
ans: value=7700 unit=rpm
